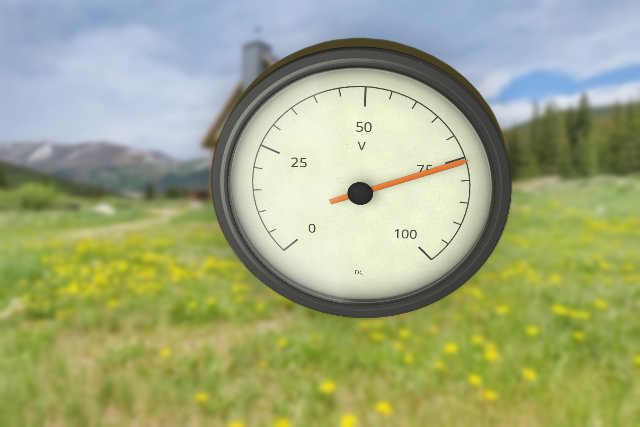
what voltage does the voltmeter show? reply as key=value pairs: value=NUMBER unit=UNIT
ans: value=75 unit=V
